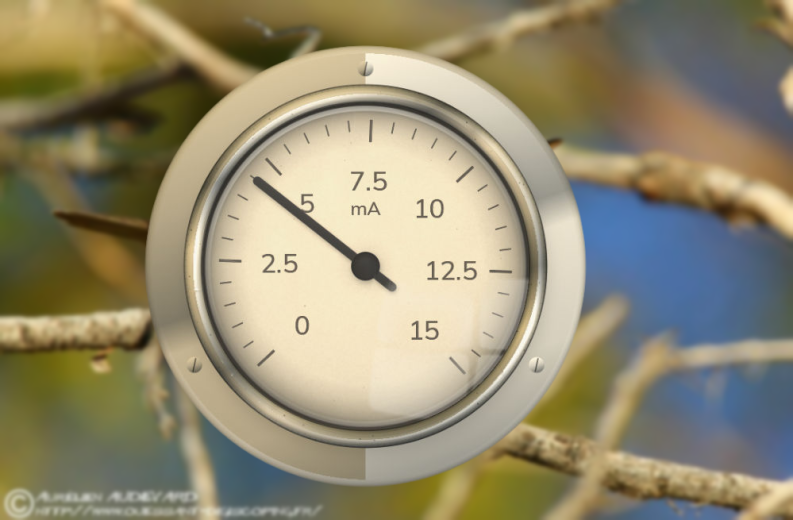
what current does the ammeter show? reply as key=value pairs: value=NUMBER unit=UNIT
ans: value=4.5 unit=mA
